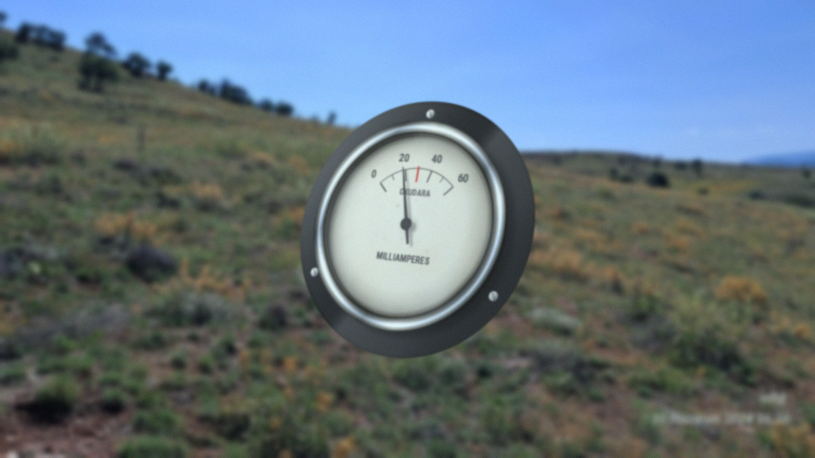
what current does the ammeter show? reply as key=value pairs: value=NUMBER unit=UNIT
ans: value=20 unit=mA
